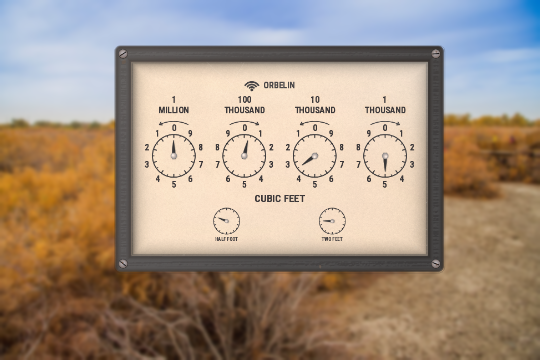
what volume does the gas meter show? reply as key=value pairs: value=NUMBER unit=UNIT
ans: value=3500 unit=ft³
